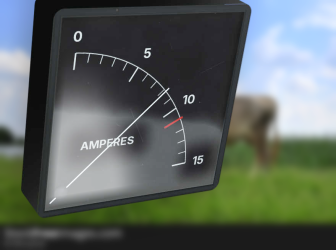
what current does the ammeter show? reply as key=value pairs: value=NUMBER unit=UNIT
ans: value=8 unit=A
